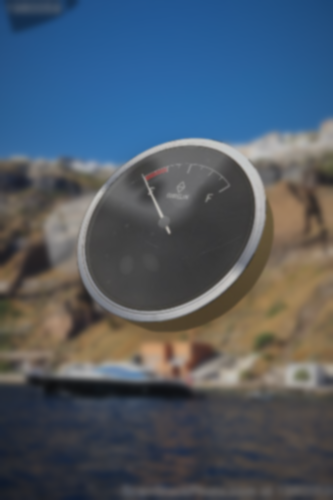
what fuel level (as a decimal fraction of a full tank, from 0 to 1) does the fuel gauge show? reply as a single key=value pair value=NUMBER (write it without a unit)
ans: value=0
